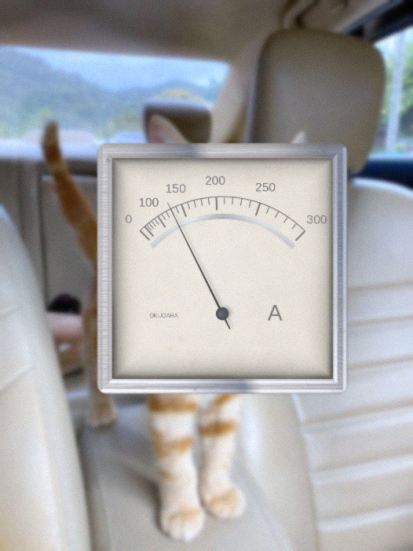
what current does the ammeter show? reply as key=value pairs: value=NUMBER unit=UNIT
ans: value=130 unit=A
